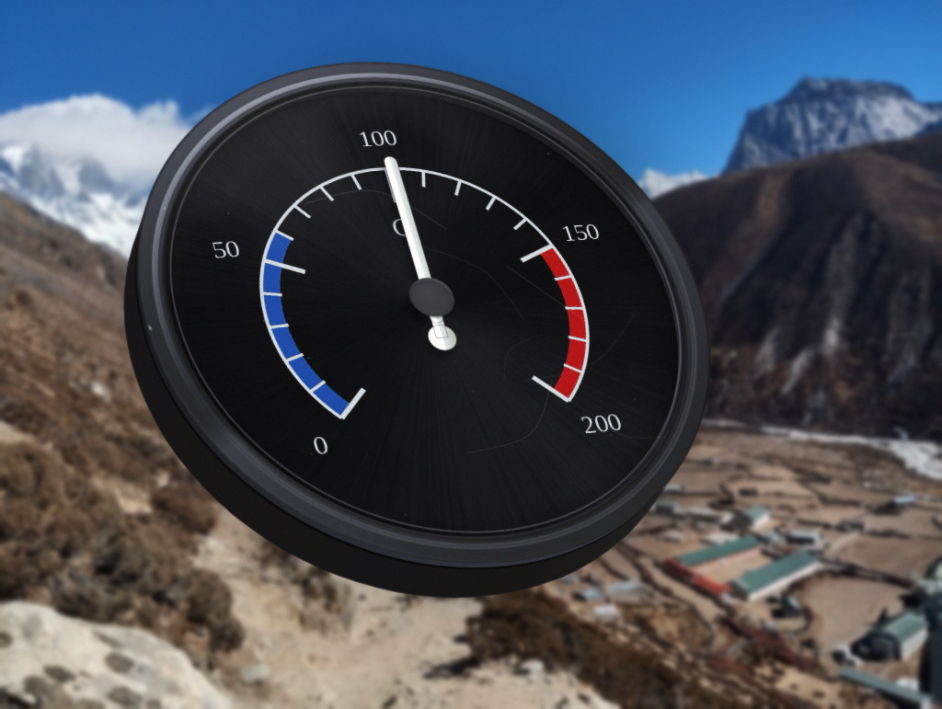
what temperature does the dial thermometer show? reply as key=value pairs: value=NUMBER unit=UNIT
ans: value=100 unit=°C
